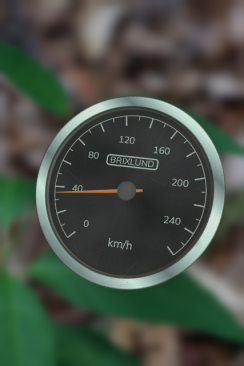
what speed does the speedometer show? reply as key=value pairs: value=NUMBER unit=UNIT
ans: value=35 unit=km/h
